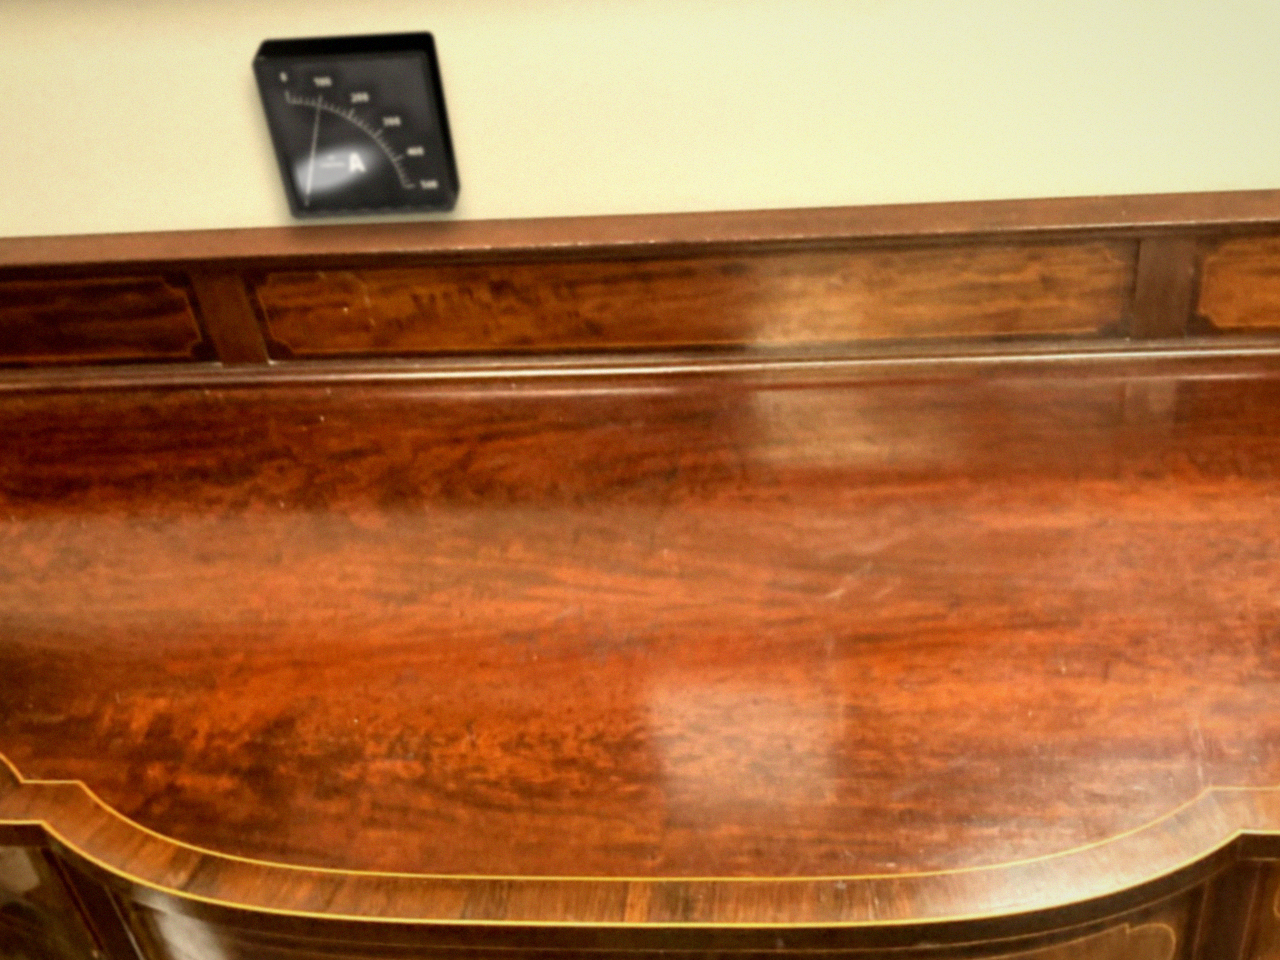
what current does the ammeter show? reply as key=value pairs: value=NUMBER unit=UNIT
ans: value=100 unit=A
